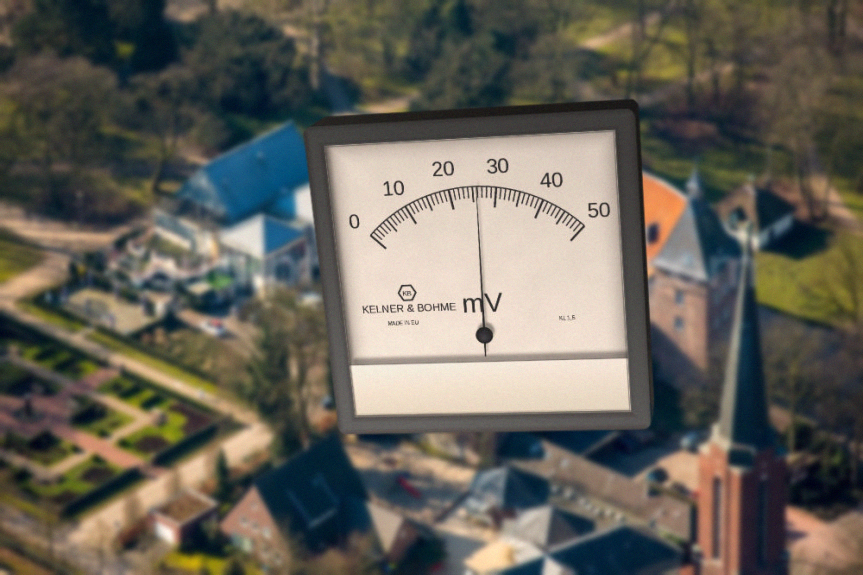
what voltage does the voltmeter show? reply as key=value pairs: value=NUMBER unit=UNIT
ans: value=26 unit=mV
